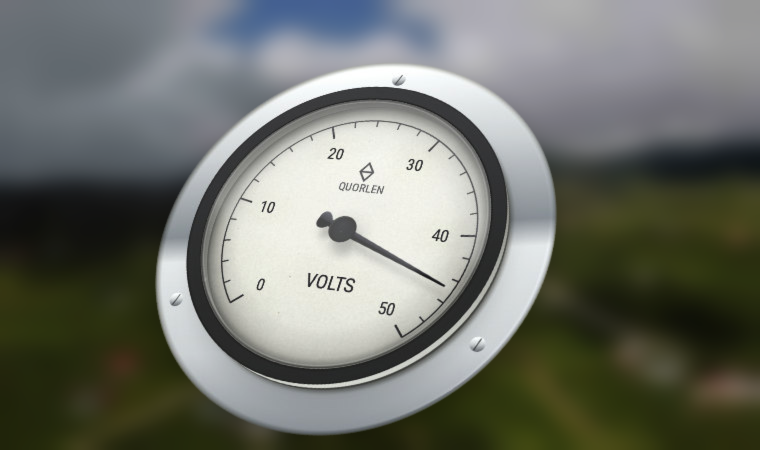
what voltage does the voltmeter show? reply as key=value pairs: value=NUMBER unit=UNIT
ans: value=45 unit=V
